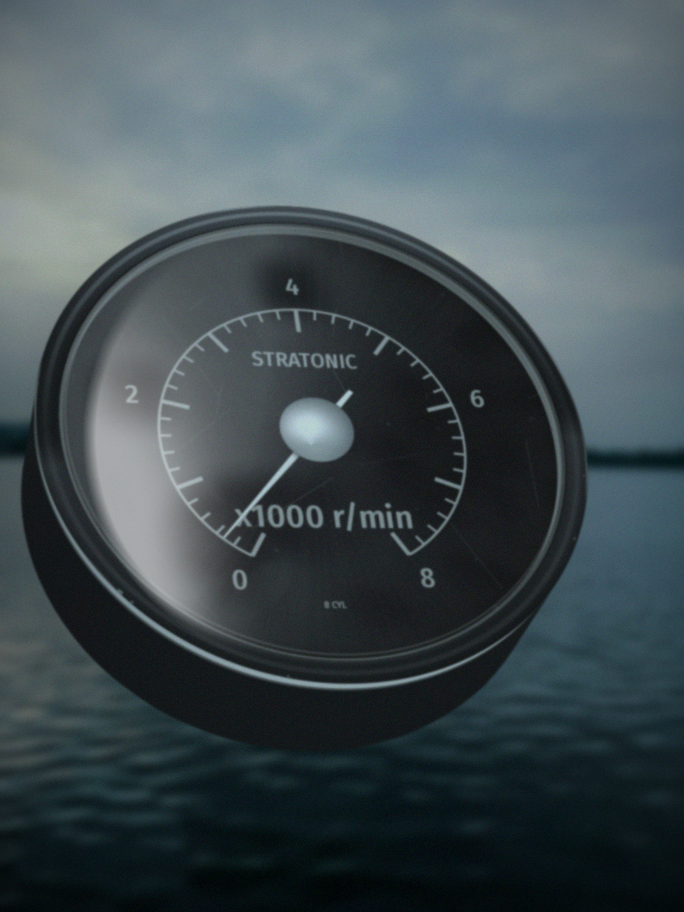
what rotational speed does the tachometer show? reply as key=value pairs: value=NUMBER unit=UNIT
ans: value=300 unit=rpm
